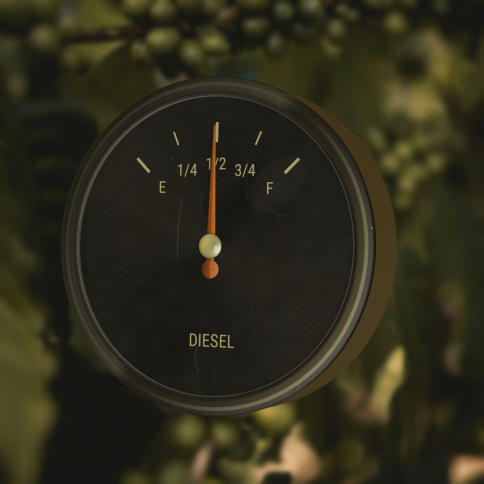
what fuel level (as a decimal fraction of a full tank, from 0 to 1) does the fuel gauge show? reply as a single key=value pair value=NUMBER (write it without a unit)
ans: value=0.5
